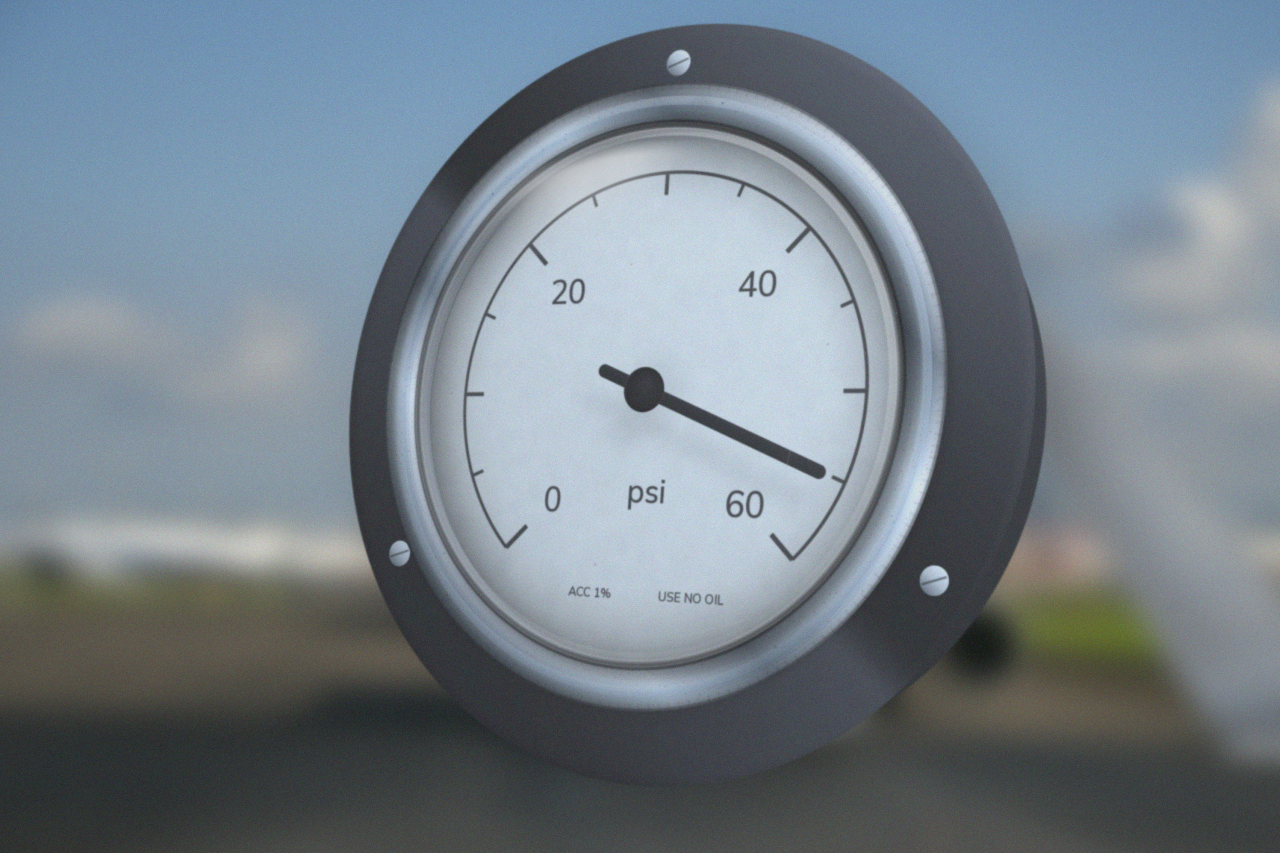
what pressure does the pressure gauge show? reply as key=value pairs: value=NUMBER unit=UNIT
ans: value=55 unit=psi
